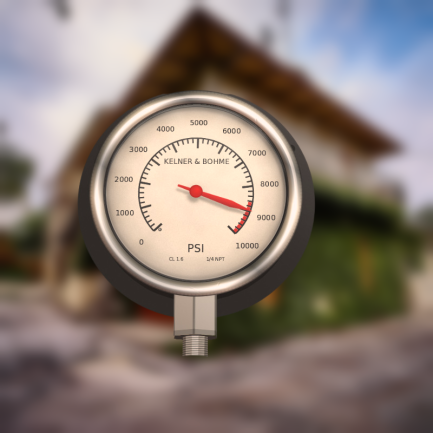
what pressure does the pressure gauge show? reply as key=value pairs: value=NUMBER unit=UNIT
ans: value=9000 unit=psi
